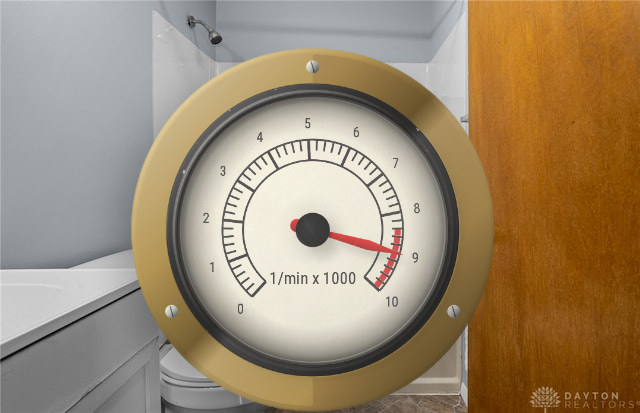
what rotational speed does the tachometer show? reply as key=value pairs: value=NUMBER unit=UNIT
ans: value=9000 unit=rpm
